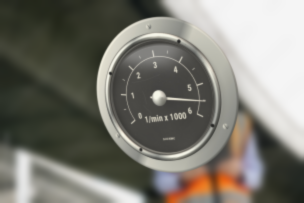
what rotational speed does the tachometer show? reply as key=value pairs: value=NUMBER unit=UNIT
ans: value=5500 unit=rpm
